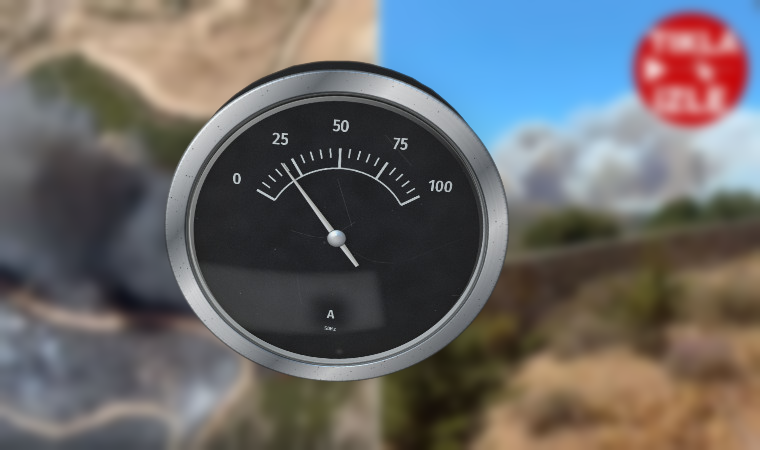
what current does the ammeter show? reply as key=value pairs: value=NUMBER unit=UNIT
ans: value=20 unit=A
